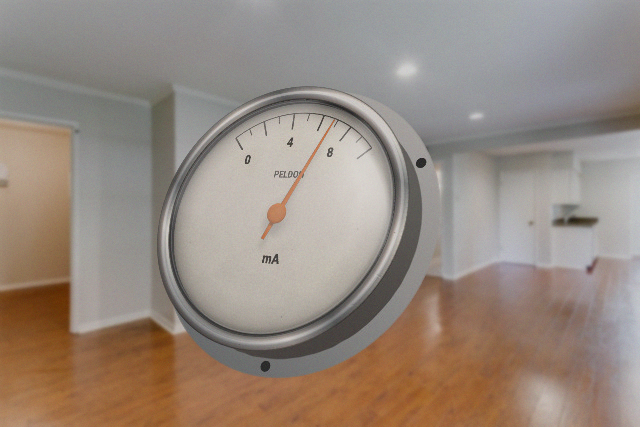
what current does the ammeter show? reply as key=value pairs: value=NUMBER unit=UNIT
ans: value=7 unit=mA
